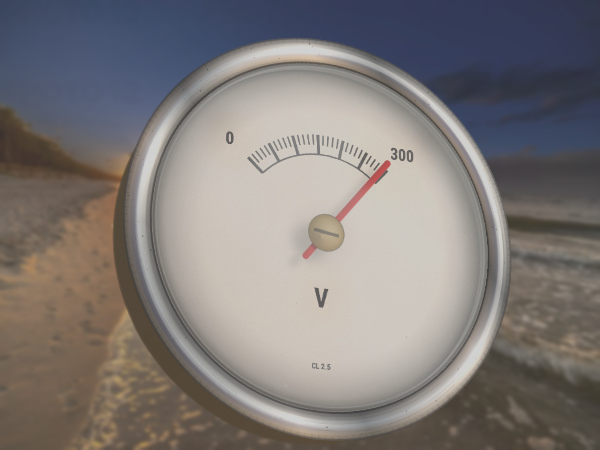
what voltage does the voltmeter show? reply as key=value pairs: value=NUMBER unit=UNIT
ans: value=290 unit=V
